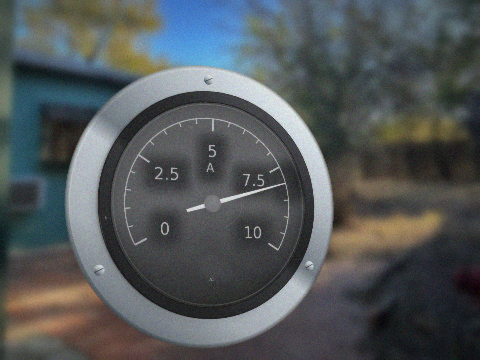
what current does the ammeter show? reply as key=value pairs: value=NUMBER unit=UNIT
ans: value=8 unit=A
